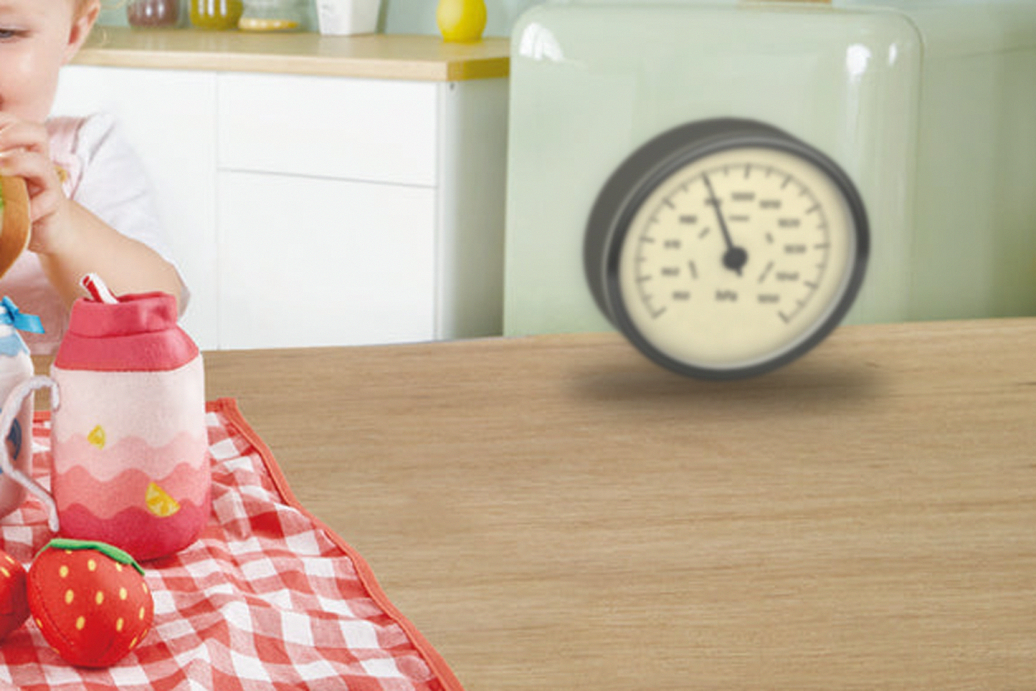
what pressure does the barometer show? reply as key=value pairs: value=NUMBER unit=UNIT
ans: value=990 unit=hPa
